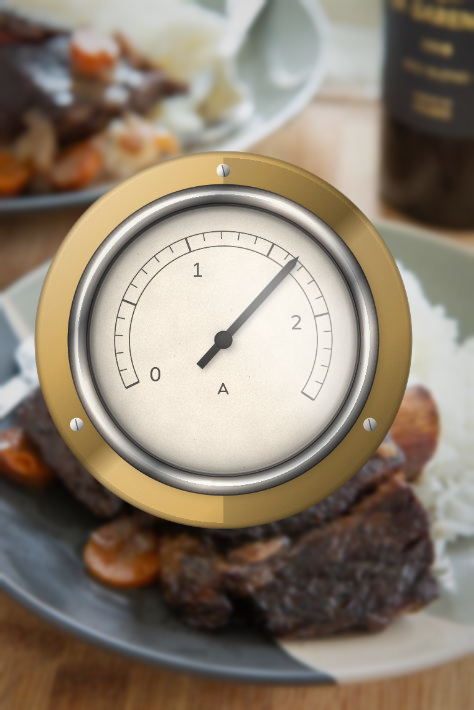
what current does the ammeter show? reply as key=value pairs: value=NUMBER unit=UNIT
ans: value=1.65 unit=A
